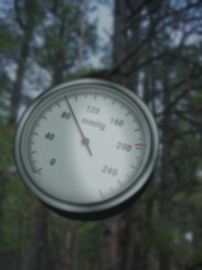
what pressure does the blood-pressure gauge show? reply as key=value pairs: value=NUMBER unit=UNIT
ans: value=90 unit=mmHg
